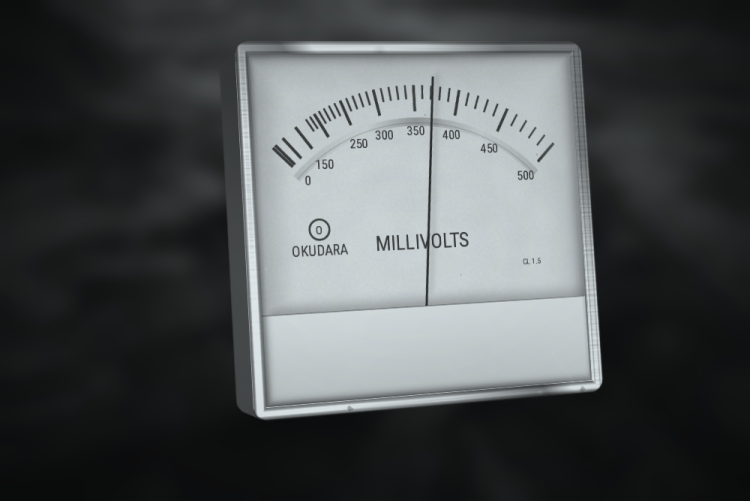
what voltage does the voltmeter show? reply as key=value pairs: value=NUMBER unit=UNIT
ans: value=370 unit=mV
